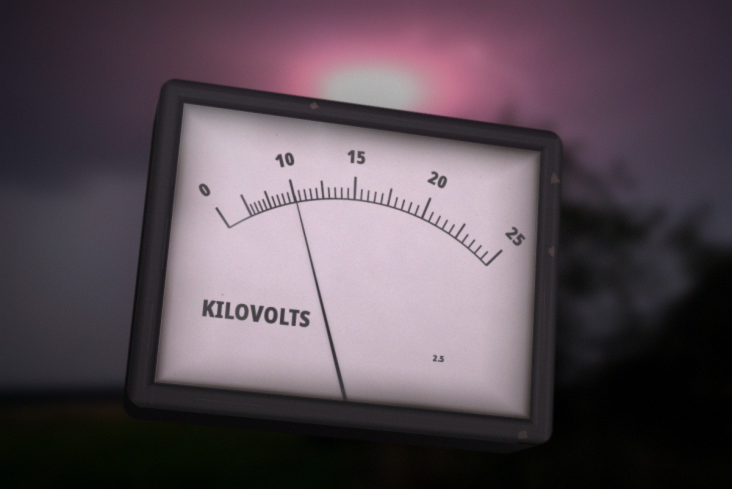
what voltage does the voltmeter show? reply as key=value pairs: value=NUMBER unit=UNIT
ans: value=10 unit=kV
